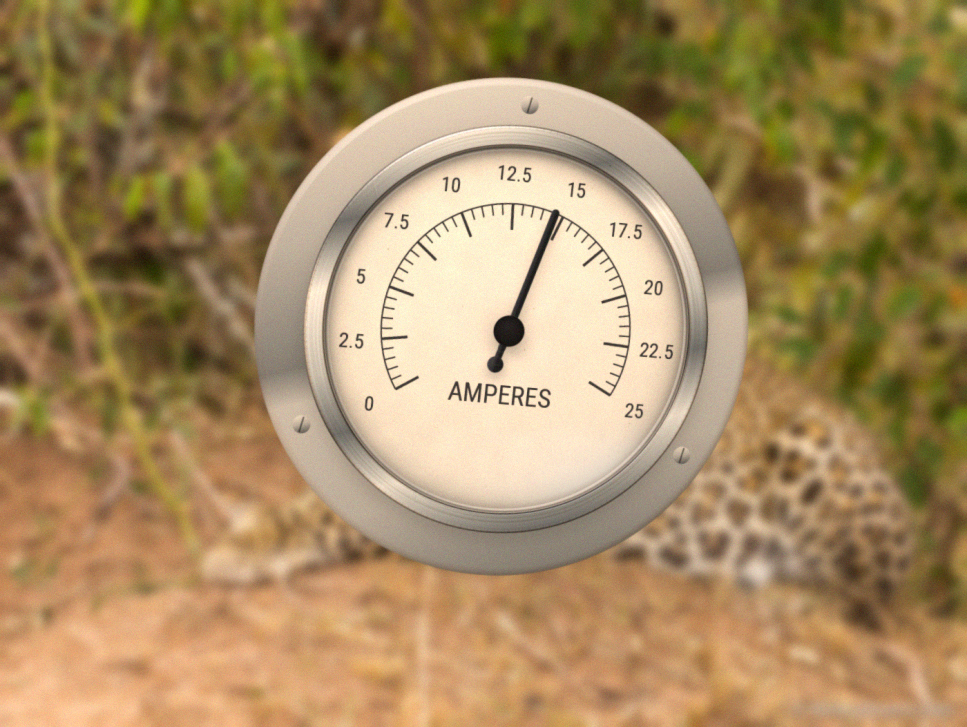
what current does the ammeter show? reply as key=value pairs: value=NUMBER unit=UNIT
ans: value=14.5 unit=A
